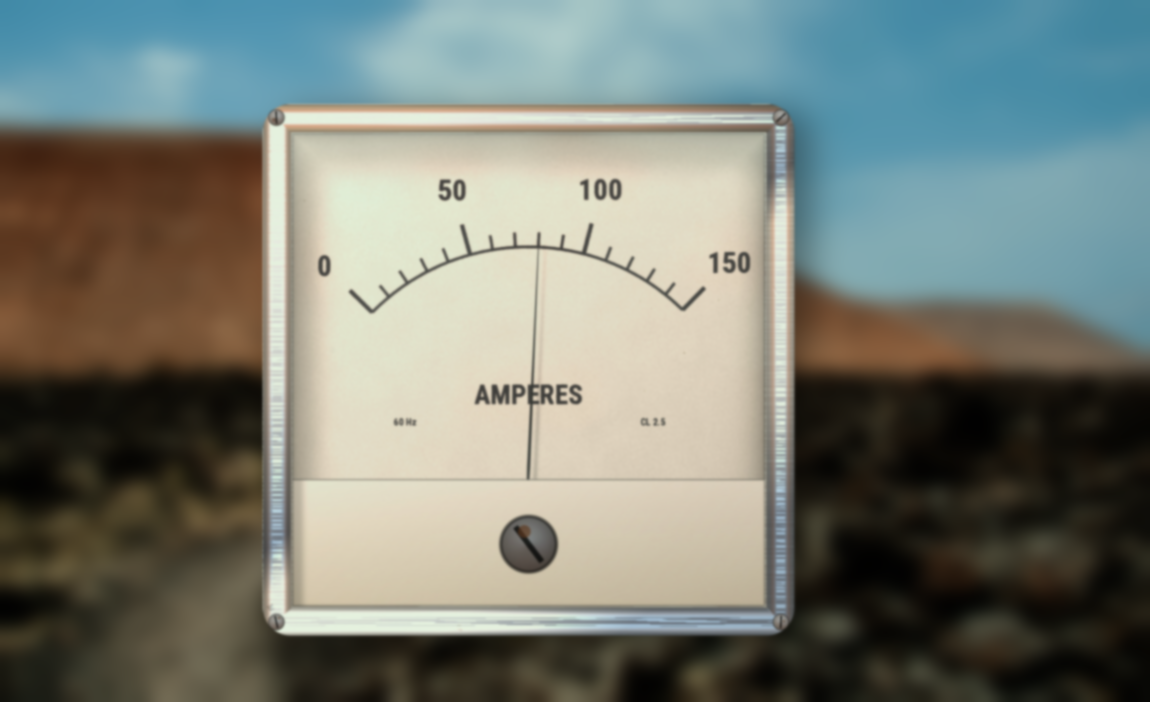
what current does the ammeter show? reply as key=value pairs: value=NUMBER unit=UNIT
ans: value=80 unit=A
